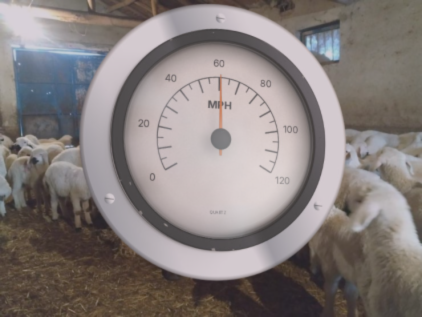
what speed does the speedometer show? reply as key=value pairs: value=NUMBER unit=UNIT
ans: value=60 unit=mph
